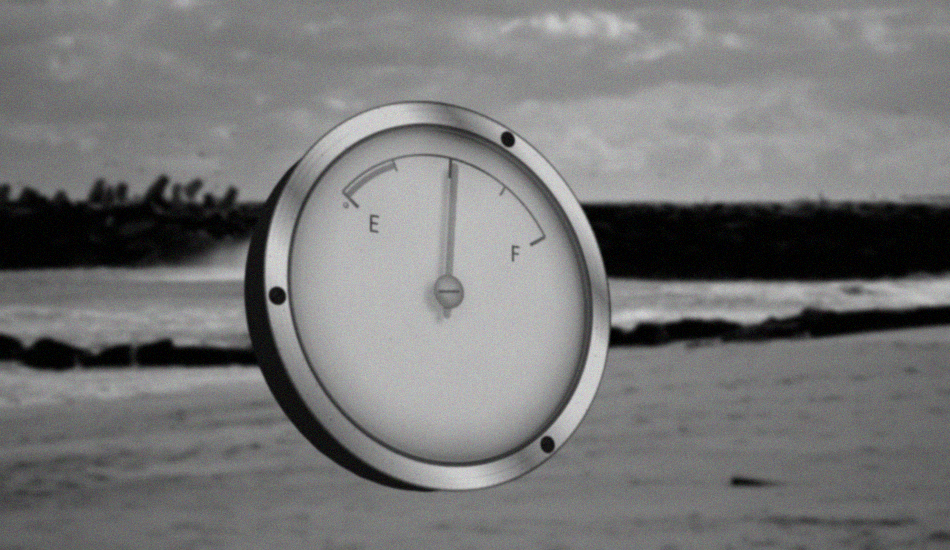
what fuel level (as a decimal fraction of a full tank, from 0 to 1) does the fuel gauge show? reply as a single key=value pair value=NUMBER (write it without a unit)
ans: value=0.5
